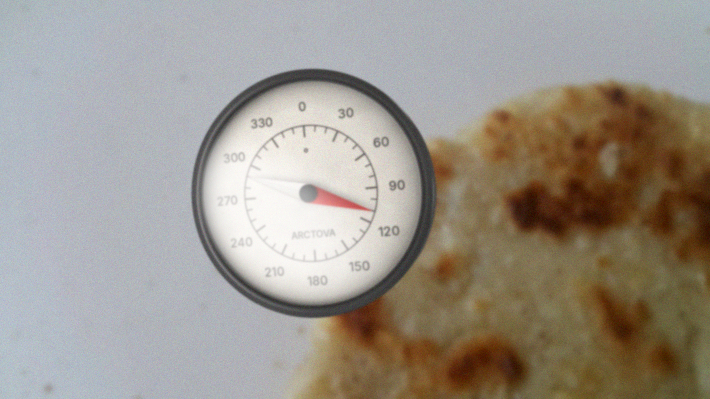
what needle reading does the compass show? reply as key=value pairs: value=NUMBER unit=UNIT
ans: value=110 unit=°
